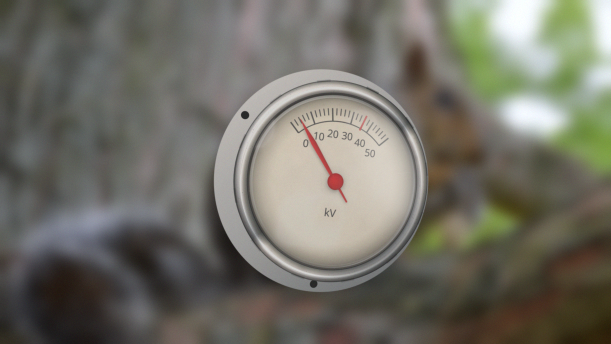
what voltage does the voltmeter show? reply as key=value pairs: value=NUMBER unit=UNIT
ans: value=4 unit=kV
